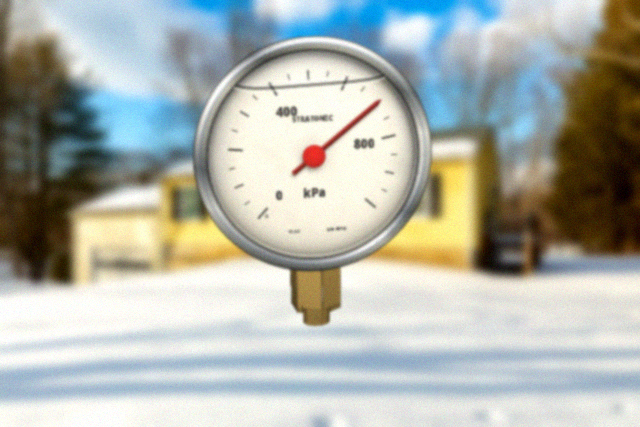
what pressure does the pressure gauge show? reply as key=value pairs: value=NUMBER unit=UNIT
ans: value=700 unit=kPa
